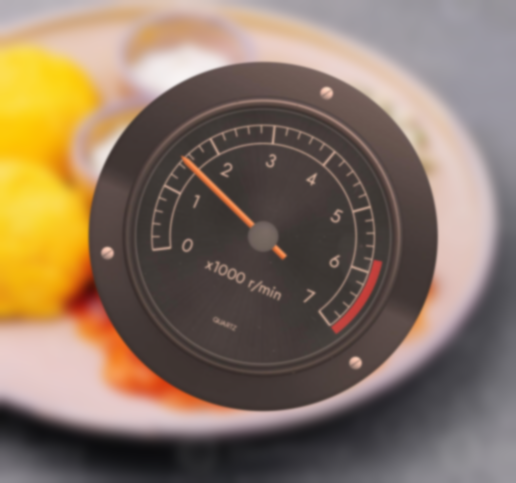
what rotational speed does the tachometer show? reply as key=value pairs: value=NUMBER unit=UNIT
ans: value=1500 unit=rpm
